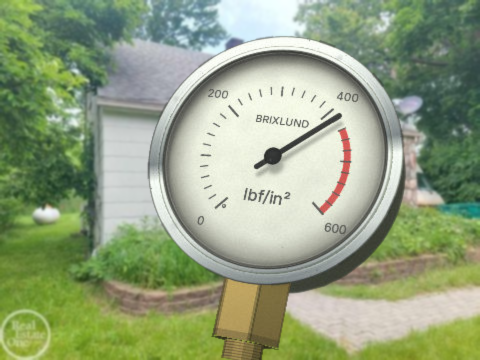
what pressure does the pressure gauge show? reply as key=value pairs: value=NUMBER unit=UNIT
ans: value=420 unit=psi
